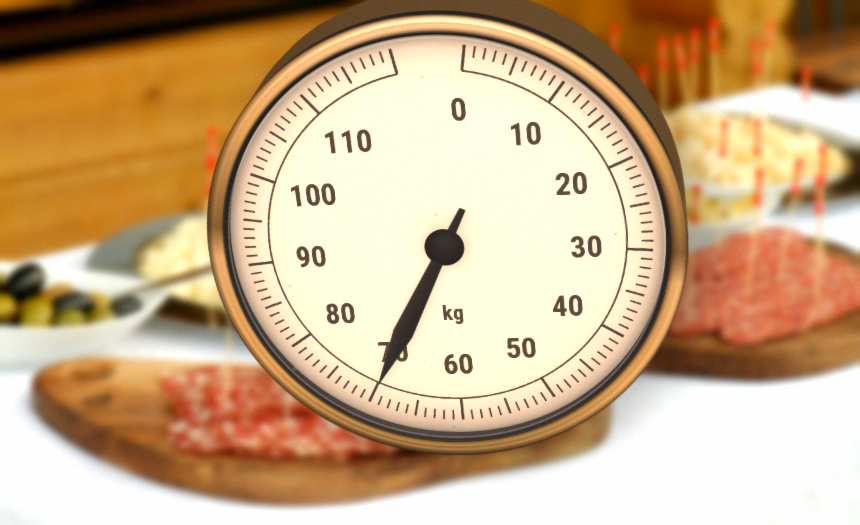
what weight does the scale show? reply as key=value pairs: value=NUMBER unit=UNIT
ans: value=70 unit=kg
